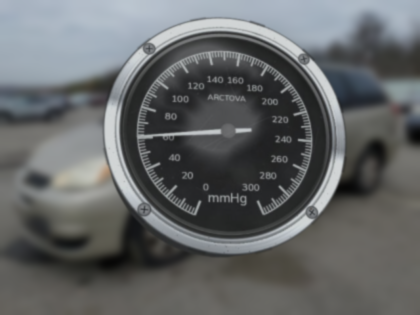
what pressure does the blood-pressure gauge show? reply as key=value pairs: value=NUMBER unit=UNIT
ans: value=60 unit=mmHg
